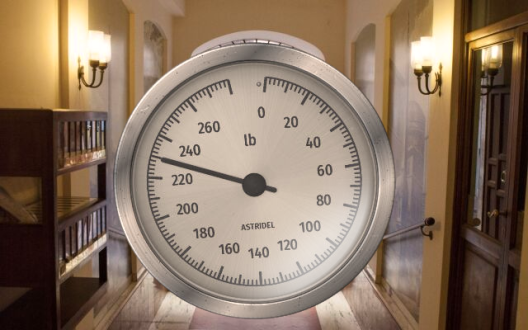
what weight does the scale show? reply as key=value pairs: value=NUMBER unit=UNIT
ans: value=230 unit=lb
